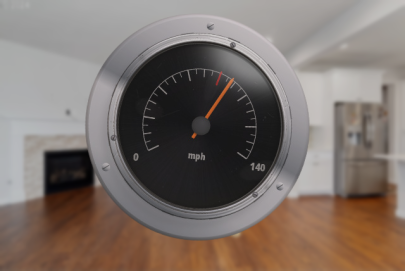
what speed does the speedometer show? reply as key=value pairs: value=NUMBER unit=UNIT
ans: value=87.5 unit=mph
